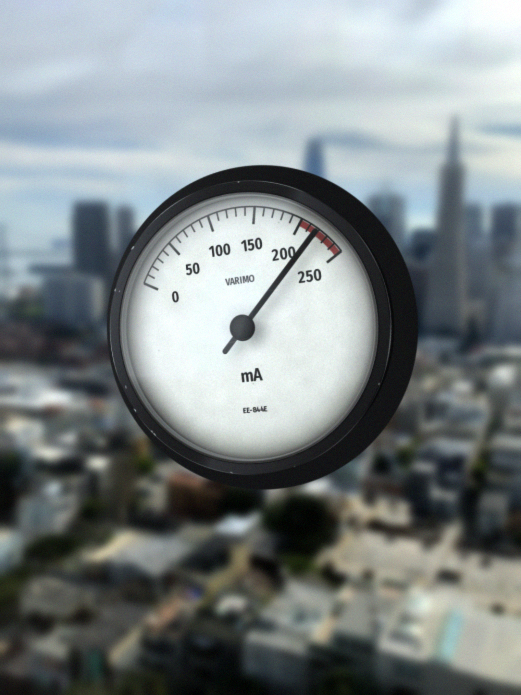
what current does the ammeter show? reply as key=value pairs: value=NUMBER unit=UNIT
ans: value=220 unit=mA
